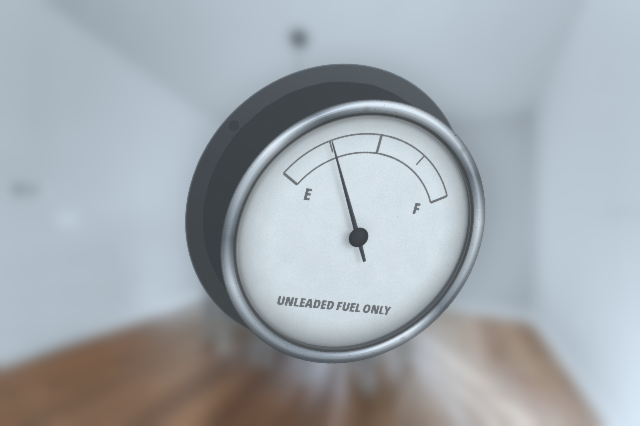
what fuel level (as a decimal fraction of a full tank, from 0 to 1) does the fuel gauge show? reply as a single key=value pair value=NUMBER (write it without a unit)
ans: value=0.25
